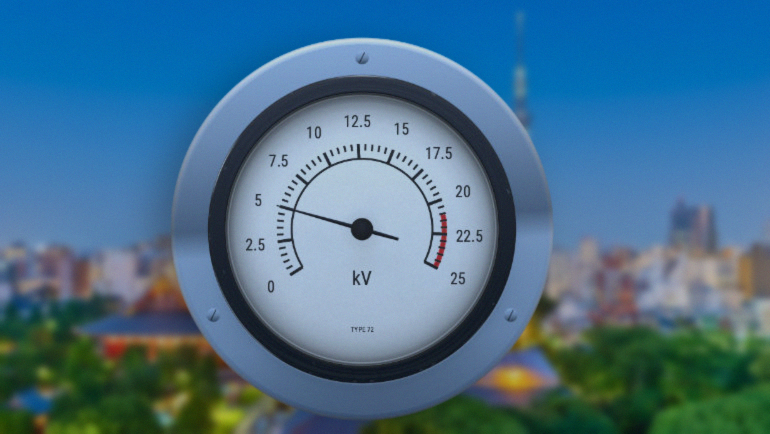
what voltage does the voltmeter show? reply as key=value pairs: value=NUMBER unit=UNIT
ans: value=5 unit=kV
